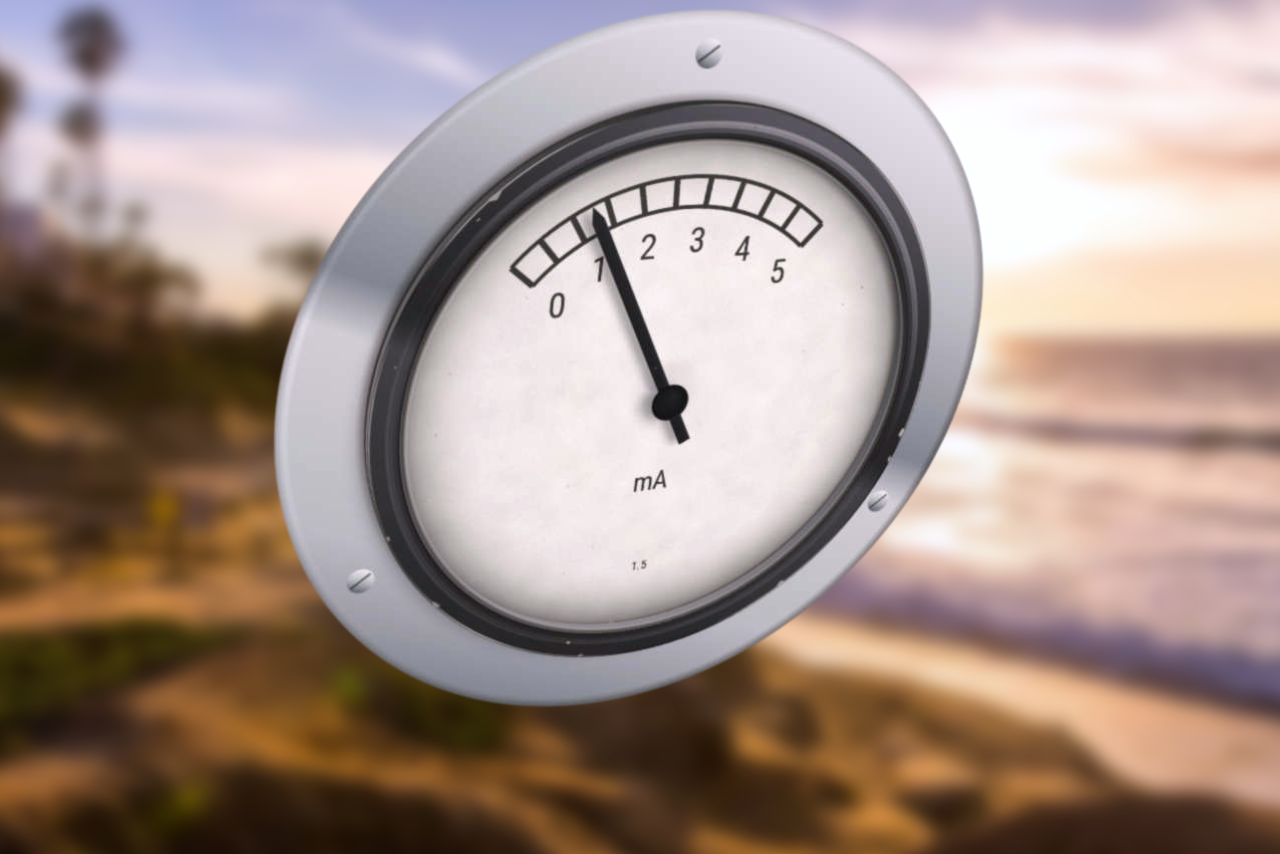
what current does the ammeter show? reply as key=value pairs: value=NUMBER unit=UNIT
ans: value=1.25 unit=mA
